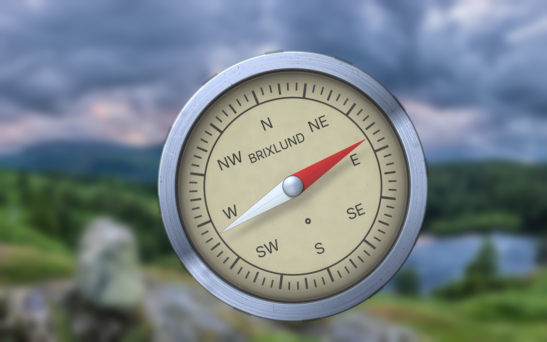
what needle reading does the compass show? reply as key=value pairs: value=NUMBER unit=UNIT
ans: value=80 unit=°
